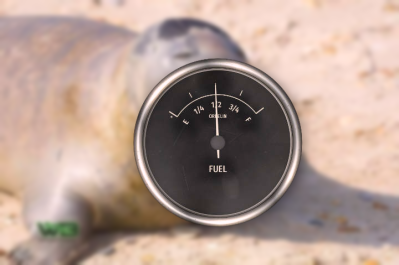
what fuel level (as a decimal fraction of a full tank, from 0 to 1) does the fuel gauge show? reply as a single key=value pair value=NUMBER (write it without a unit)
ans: value=0.5
